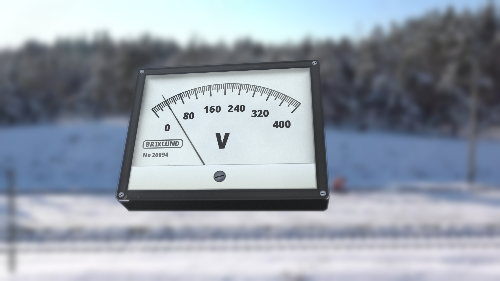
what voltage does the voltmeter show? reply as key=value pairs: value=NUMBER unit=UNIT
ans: value=40 unit=V
